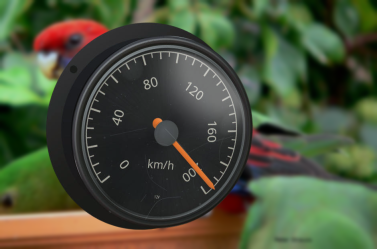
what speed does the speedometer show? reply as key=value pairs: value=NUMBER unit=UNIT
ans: value=195 unit=km/h
